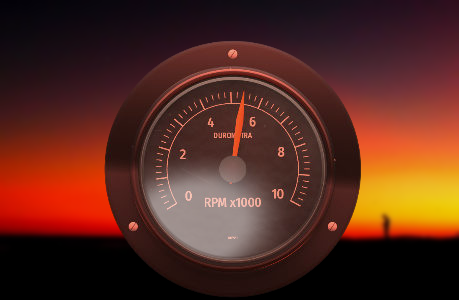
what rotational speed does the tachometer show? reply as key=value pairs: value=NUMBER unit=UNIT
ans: value=5400 unit=rpm
